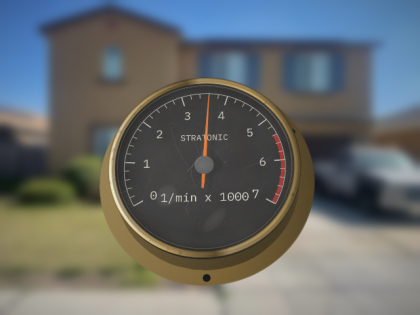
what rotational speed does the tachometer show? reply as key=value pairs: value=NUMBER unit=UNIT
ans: value=3600 unit=rpm
